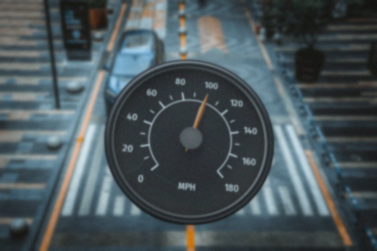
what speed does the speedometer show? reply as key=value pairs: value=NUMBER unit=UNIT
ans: value=100 unit=mph
